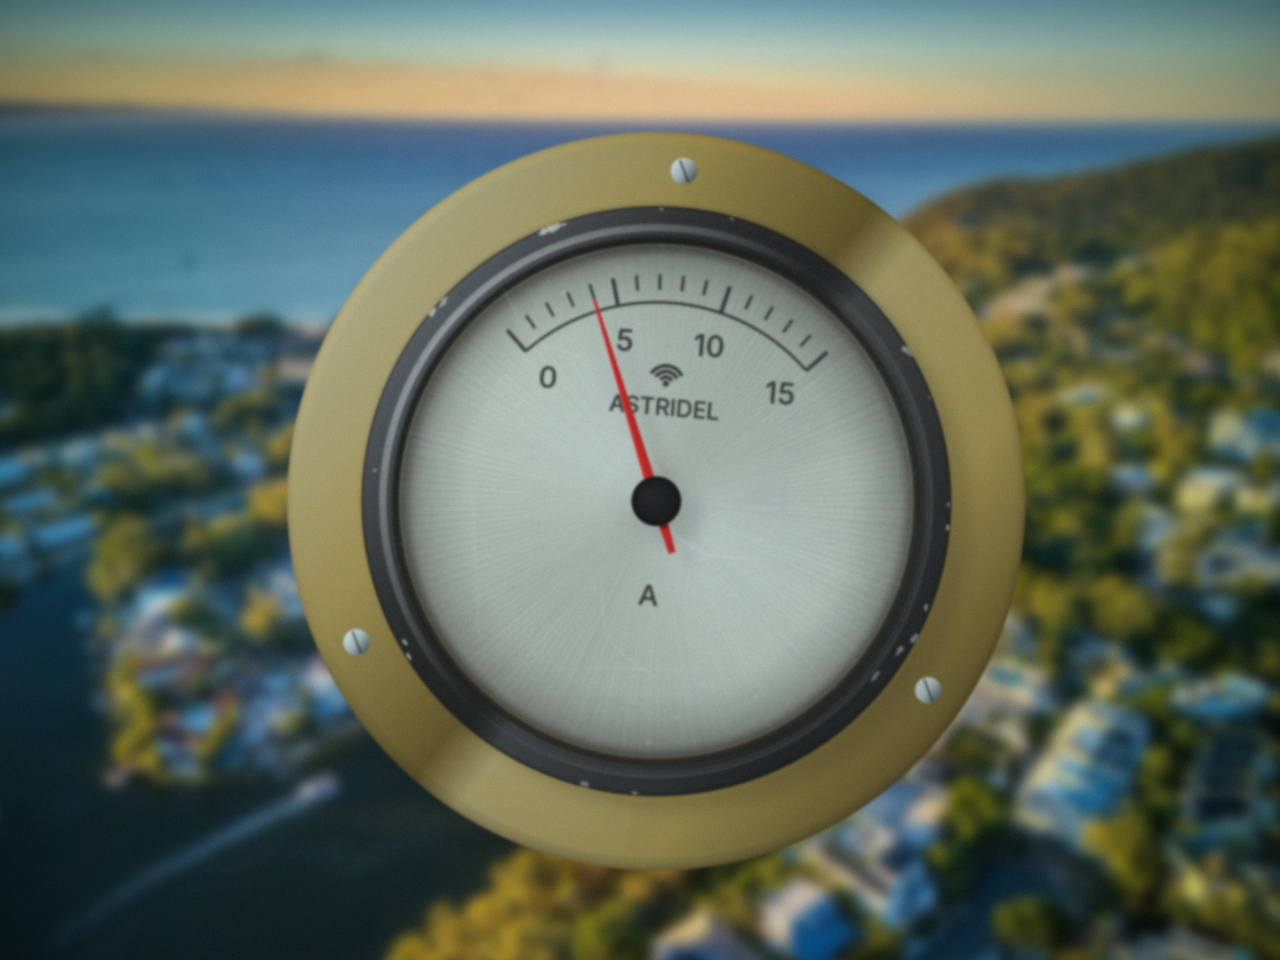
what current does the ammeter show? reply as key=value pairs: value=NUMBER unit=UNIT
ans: value=4 unit=A
